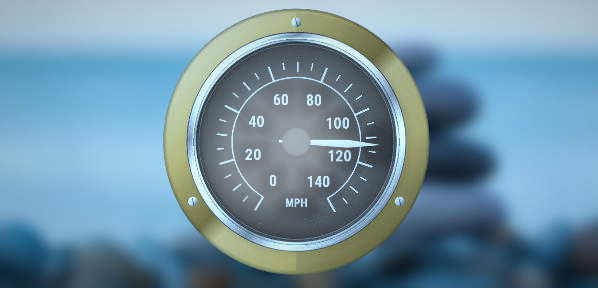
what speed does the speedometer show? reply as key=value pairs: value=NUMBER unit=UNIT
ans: value=112.5 unit=mph
